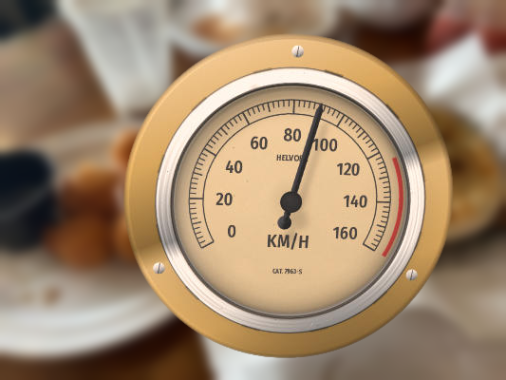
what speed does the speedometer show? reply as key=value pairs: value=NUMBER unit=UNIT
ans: value=90 unit=km/h
